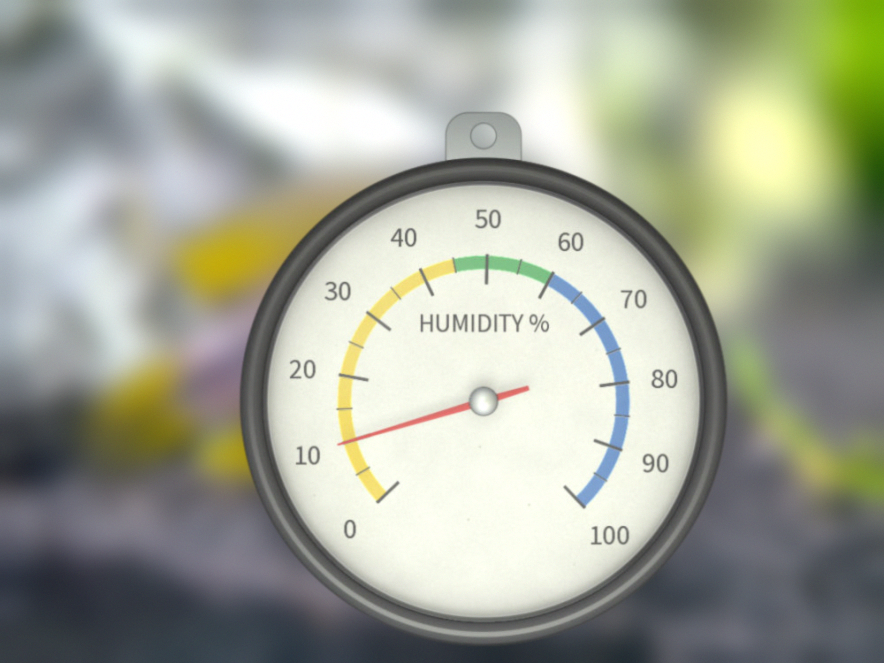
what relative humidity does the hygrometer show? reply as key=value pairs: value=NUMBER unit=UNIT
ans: value=10 unit=%
